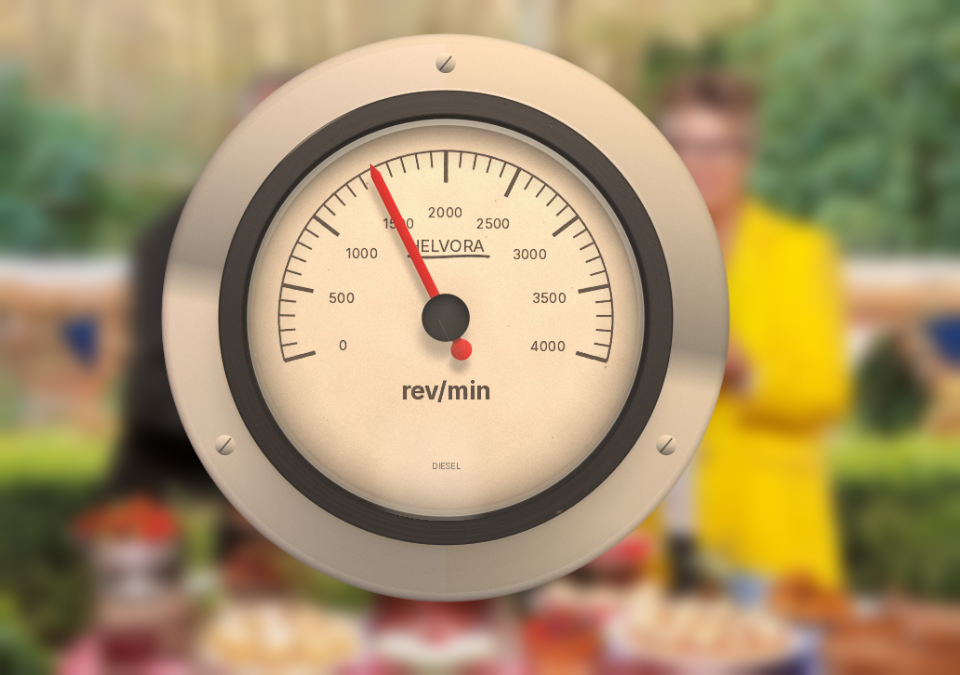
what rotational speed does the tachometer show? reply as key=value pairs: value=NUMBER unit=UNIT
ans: value=1500 unit=rpm
